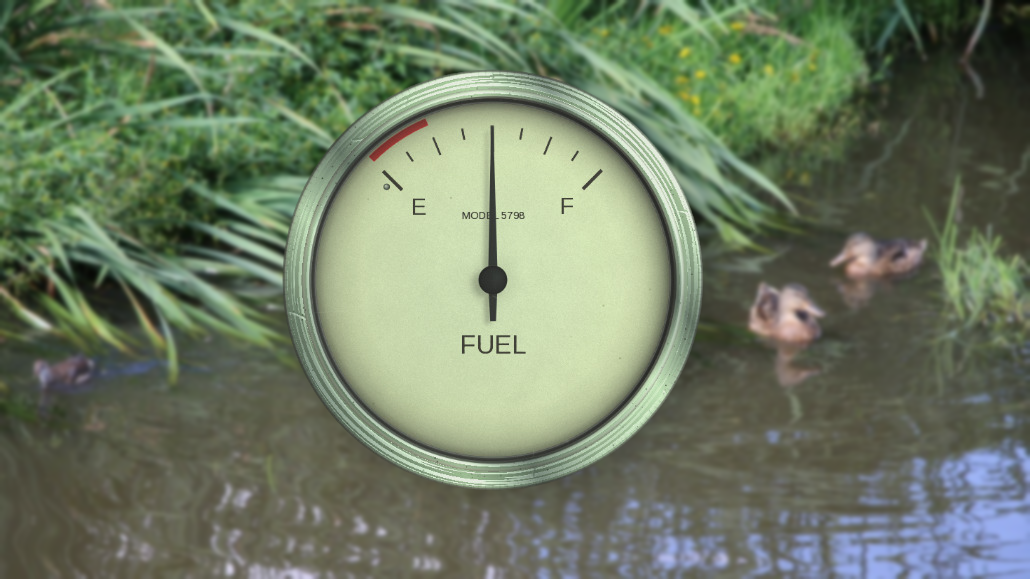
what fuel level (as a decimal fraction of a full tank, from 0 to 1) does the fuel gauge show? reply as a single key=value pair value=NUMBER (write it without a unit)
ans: value=0.5
